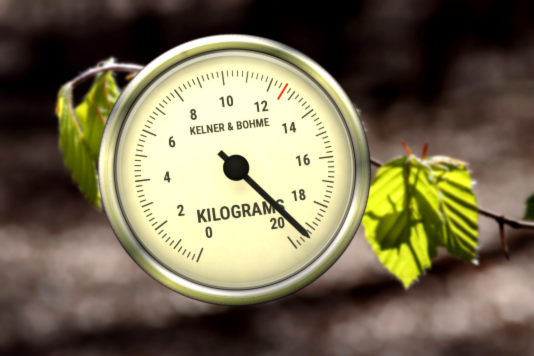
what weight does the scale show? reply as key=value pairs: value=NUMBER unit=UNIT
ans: value=19.4 unit=kg
